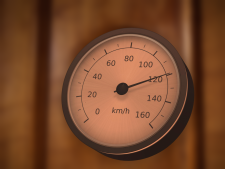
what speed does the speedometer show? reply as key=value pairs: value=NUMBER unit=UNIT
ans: value=120 unit=km/h
